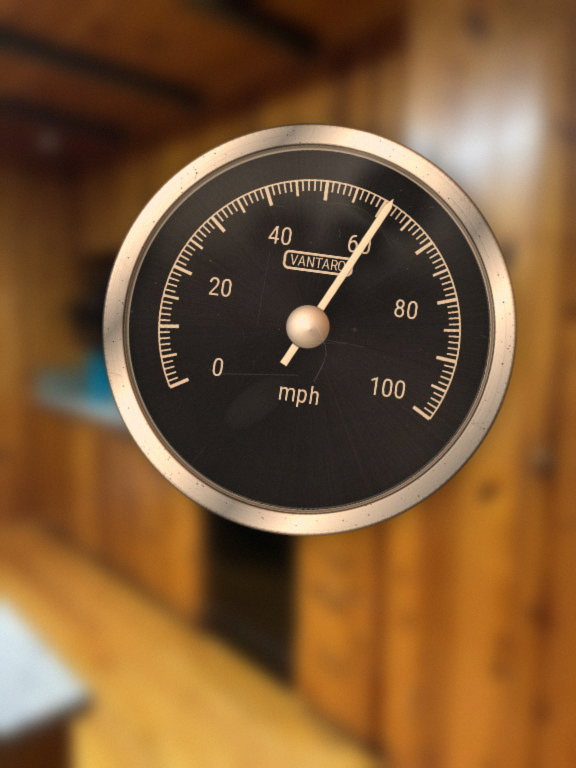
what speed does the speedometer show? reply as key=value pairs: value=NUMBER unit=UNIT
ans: value=61 unit=mph
